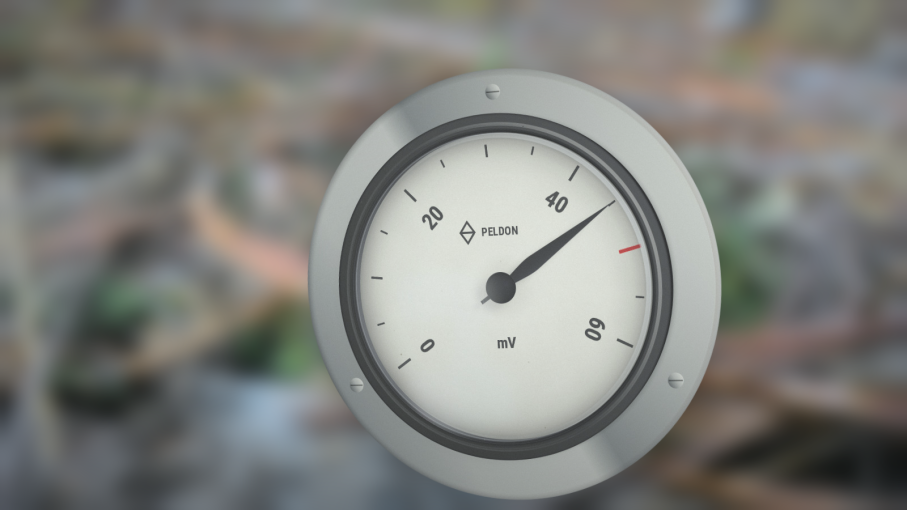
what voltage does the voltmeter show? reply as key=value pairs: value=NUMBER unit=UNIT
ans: value=45 unit=mV
